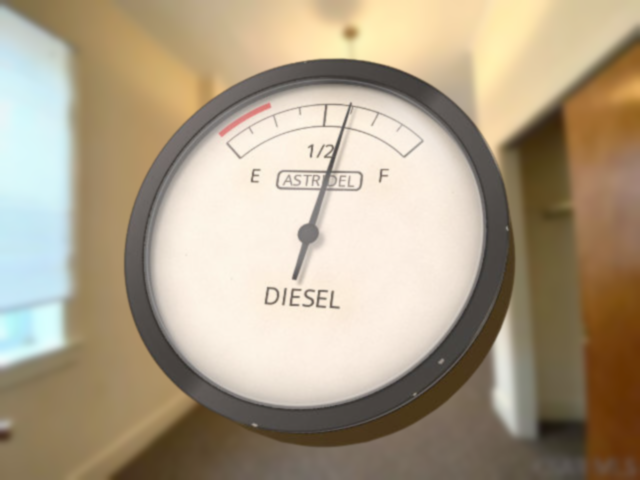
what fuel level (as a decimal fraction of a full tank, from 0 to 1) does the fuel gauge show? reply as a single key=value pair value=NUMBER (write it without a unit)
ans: value=0.625
